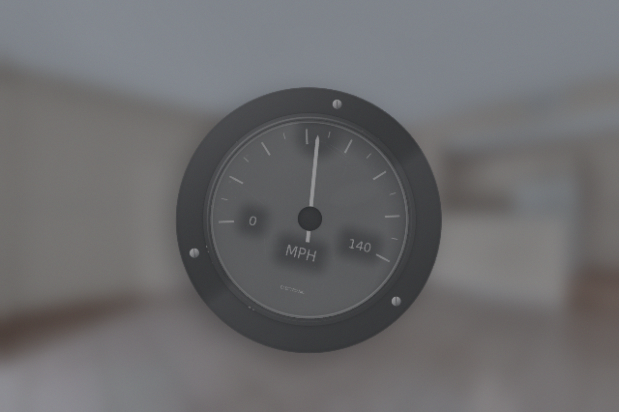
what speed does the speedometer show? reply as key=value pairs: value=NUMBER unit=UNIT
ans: value=65 unit=mph
